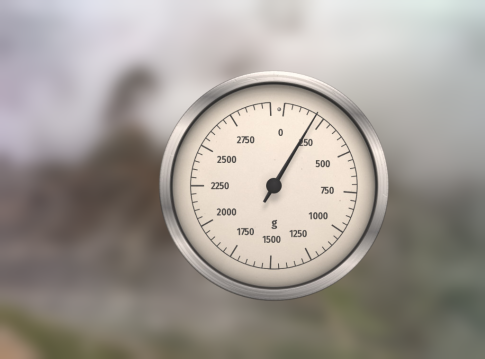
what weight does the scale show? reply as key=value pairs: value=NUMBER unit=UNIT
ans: value=200 unit=g
